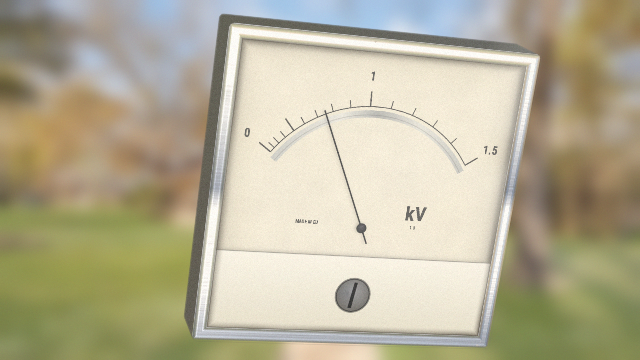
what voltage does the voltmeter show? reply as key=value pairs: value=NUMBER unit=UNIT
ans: value=0.75 unit=kV
